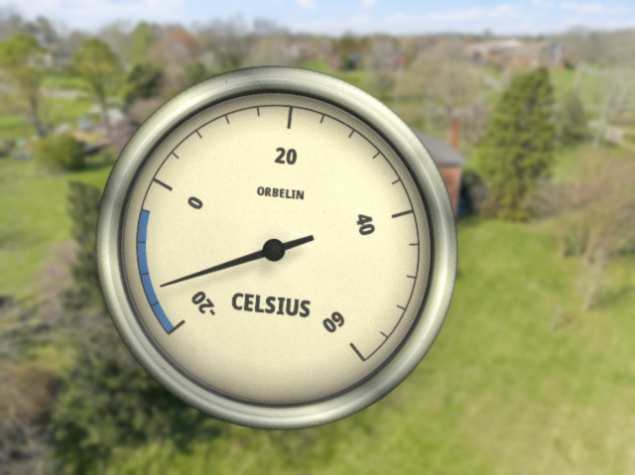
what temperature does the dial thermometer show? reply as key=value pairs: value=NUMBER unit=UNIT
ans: value=-14 unit=°C
